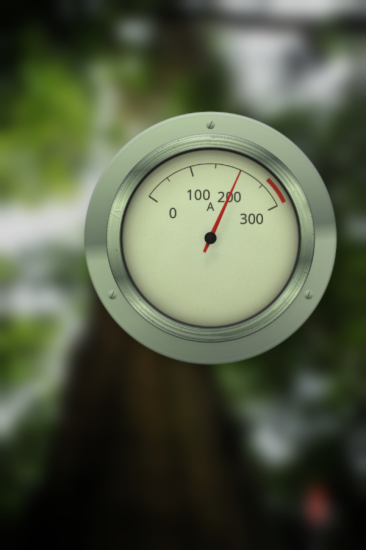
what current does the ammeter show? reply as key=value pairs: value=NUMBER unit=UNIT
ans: value=200 unit=A
